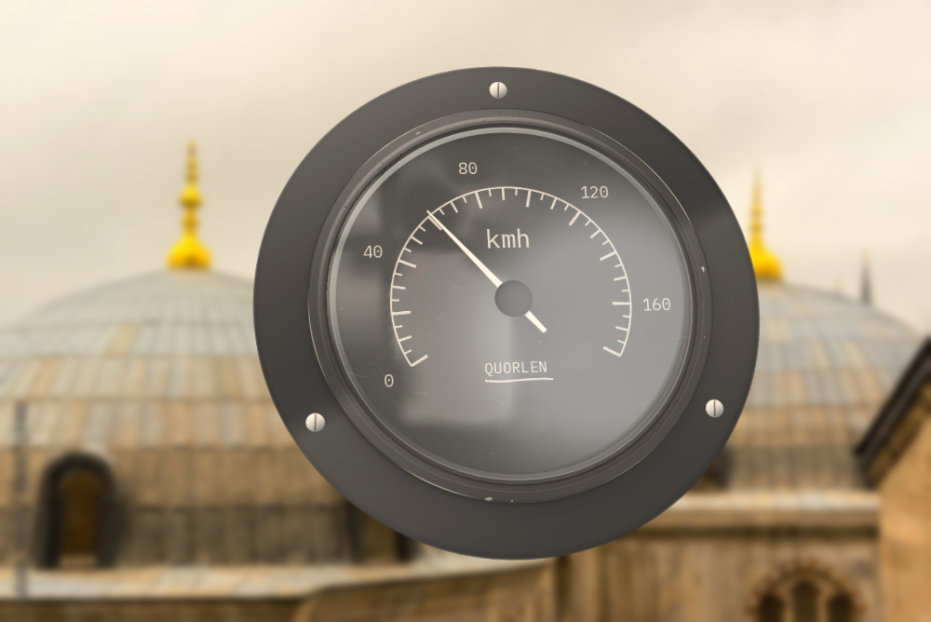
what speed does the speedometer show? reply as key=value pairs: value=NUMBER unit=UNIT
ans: value=60 unit=km/h
